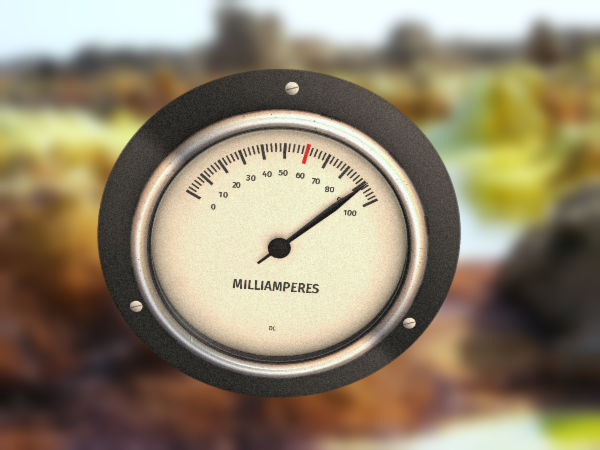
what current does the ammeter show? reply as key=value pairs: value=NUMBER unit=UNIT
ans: value=90 unit=mA
